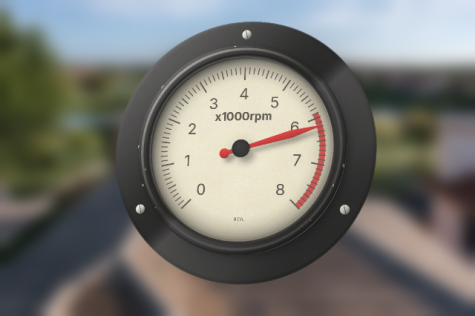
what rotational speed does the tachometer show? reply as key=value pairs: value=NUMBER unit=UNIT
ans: value=6200 unit=rpm
